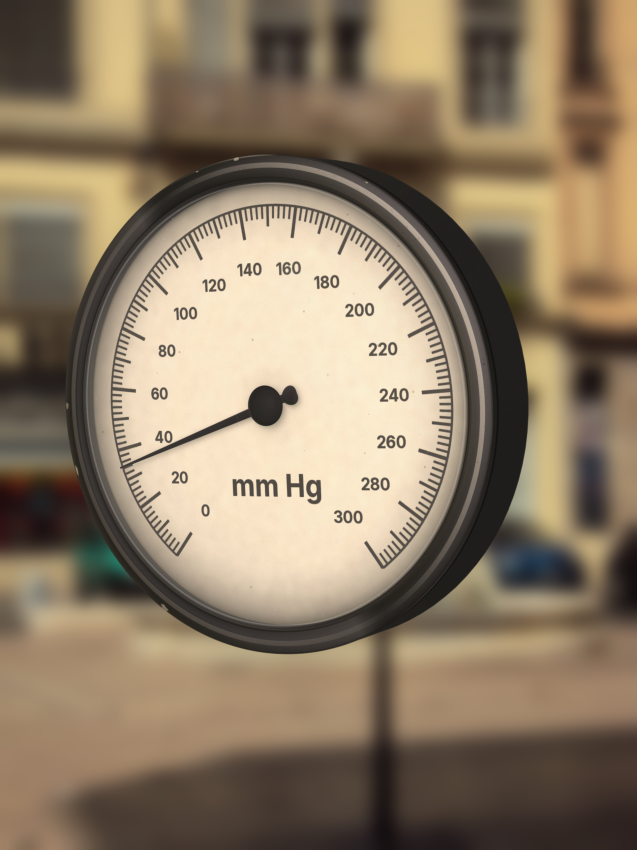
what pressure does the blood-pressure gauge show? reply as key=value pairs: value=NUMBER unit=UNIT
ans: value=34 unit=mmHg
